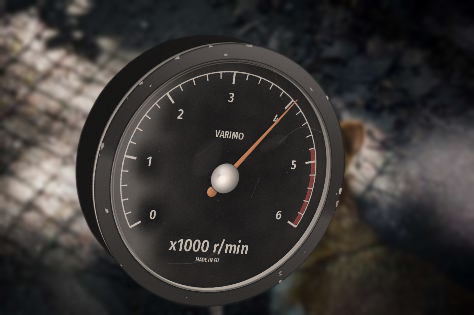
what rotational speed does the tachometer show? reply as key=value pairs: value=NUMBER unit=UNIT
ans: value=4000 unit=rpm
